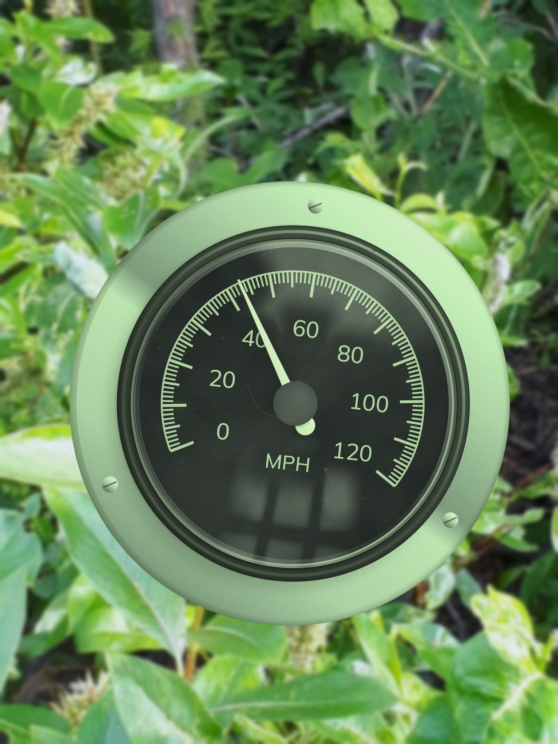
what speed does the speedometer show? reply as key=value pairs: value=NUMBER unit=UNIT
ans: value=43 unit=mph
